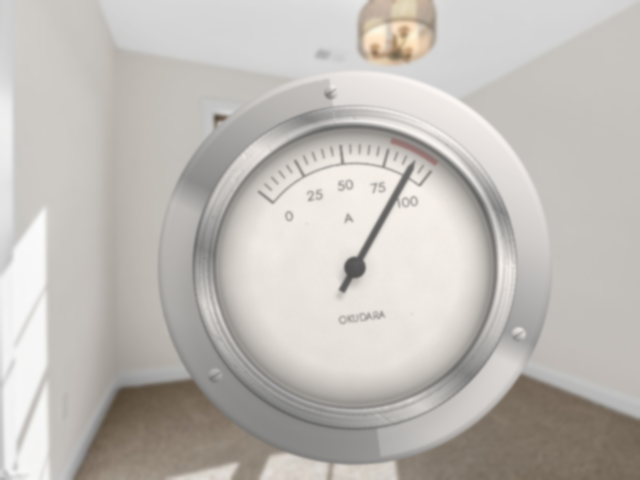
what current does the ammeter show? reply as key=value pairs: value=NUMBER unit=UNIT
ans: value=90 unit=A
